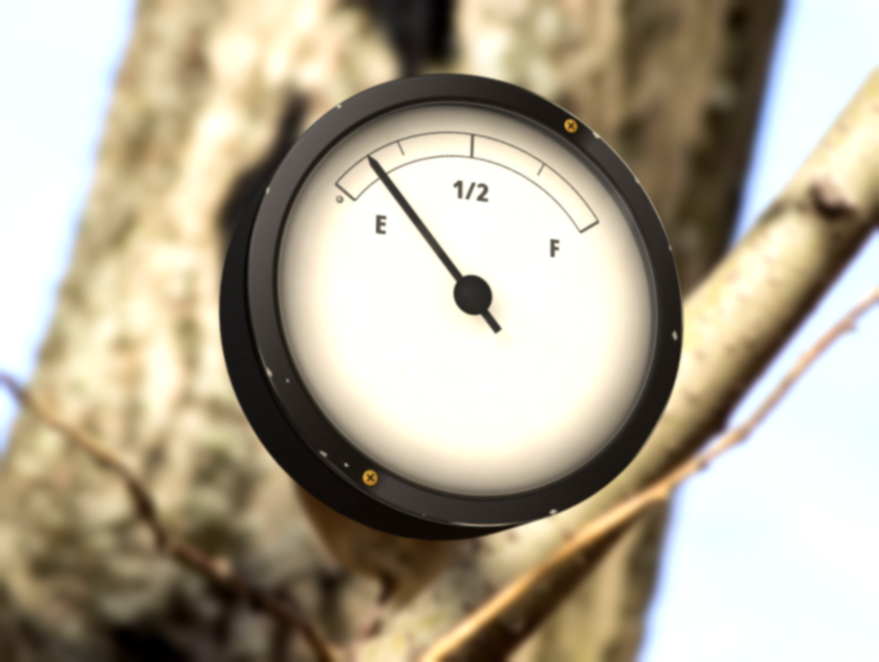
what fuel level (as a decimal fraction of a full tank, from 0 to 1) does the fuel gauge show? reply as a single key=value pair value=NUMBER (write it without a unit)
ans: value=0.125
